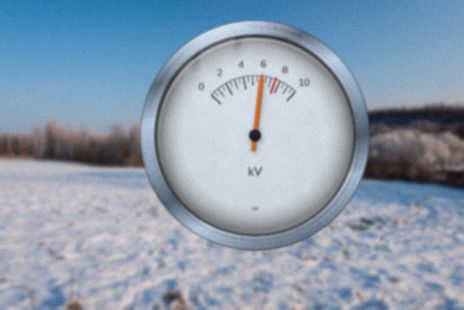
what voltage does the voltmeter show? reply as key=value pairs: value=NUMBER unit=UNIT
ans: value=6 unit=kV
